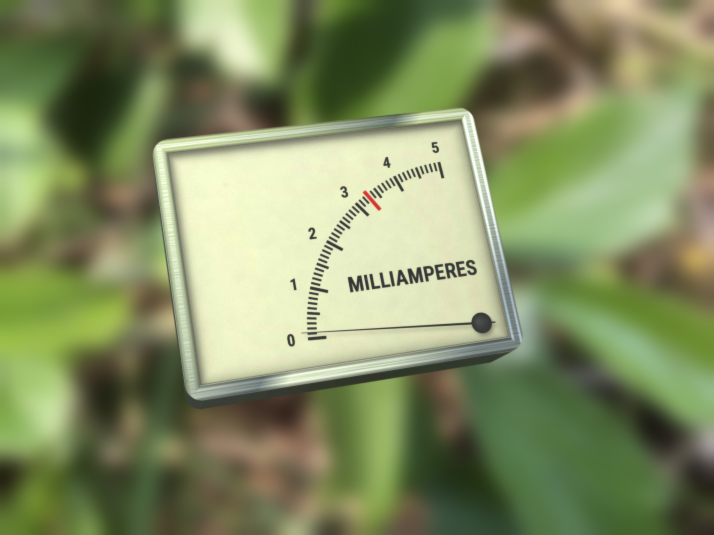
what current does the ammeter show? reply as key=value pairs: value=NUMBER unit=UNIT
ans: value=0.1 unit=mA
